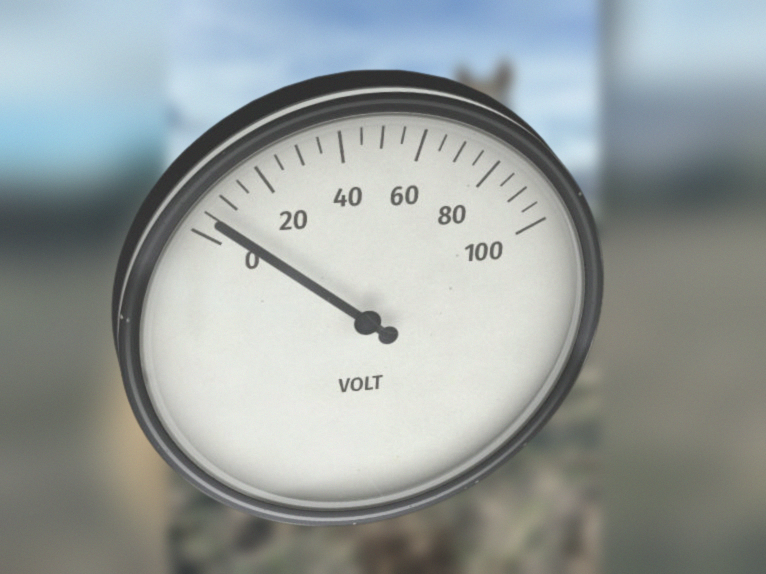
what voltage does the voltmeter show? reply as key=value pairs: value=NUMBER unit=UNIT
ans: value=5 unit=V
